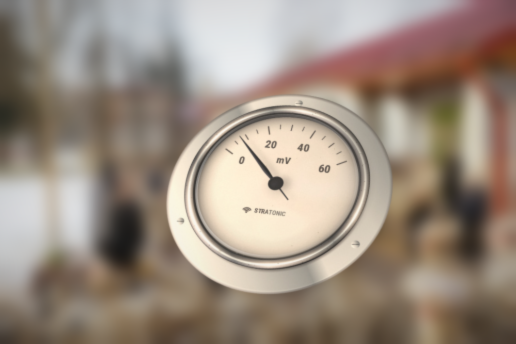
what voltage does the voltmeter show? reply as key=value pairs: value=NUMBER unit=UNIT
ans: value=7.5 unit=mV
